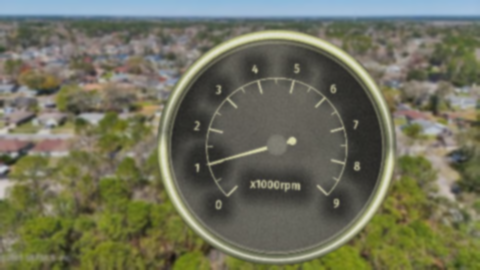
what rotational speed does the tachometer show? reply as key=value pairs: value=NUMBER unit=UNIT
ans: value=1000 unit=rpm
